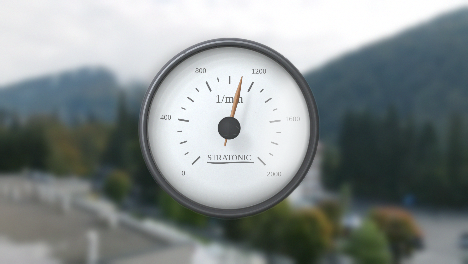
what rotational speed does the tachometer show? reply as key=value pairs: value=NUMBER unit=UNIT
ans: value=1100 unit=rpm
